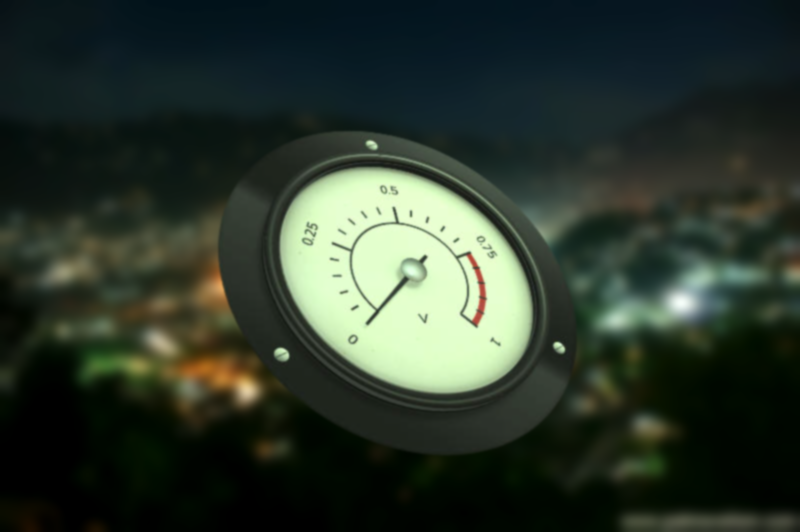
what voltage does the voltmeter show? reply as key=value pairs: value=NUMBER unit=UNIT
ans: value=0 unit=V
